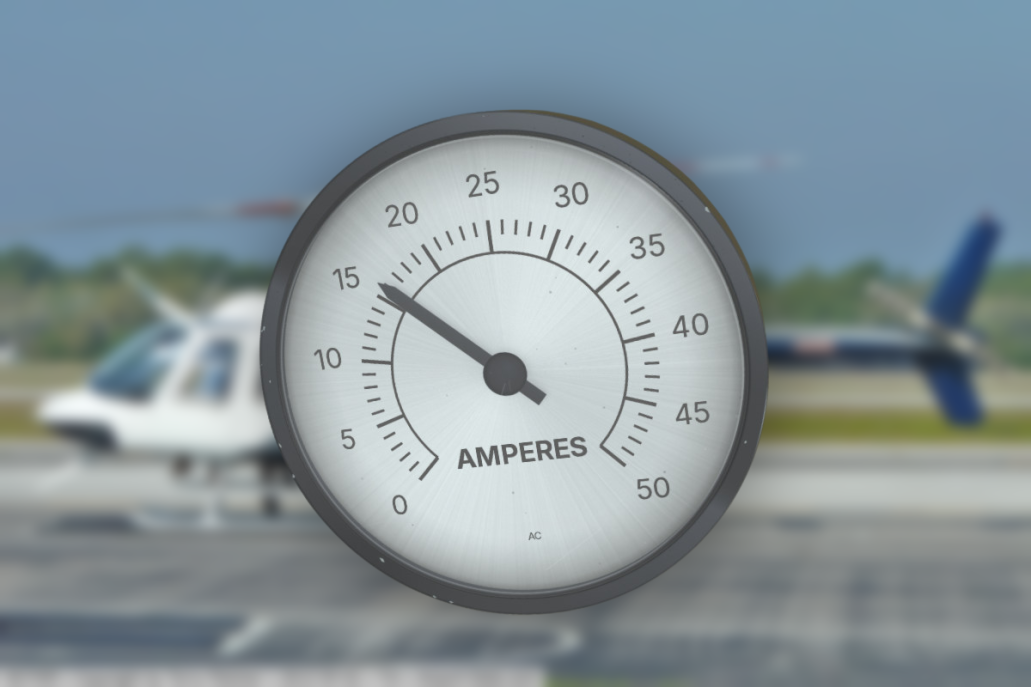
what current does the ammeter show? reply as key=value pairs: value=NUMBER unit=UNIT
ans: value=16 unit=A
